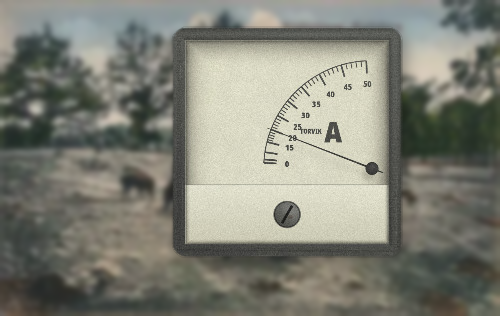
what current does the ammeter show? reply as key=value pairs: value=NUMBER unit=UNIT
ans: value=20 unit=A
